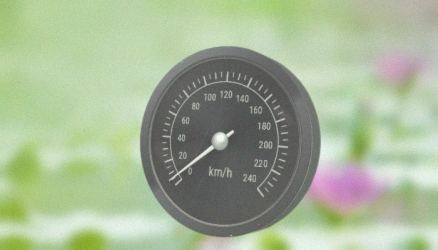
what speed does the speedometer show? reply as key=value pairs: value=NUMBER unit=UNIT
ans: value=5 unit=km/h
